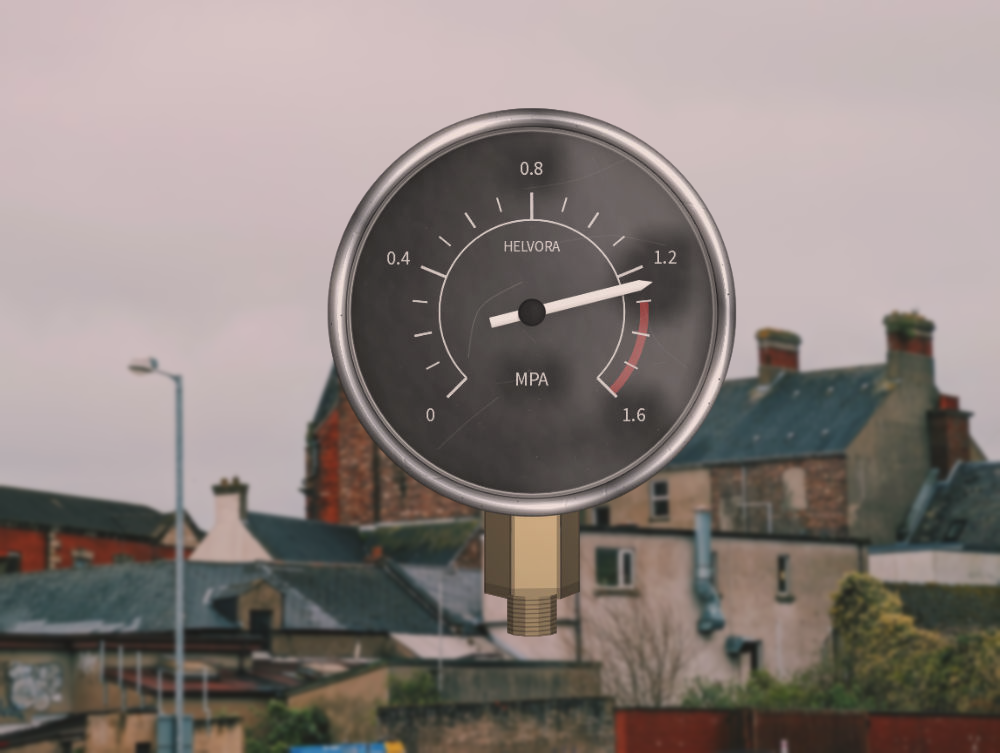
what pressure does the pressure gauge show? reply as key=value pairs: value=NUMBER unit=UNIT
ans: value=1.25 unit=MPa
